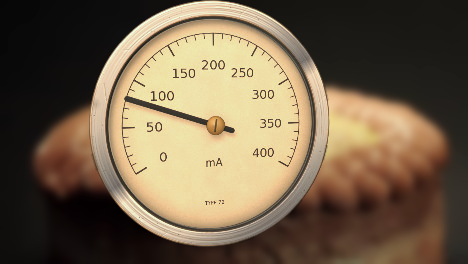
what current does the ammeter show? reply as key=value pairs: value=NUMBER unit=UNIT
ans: value=80 unit=mA
